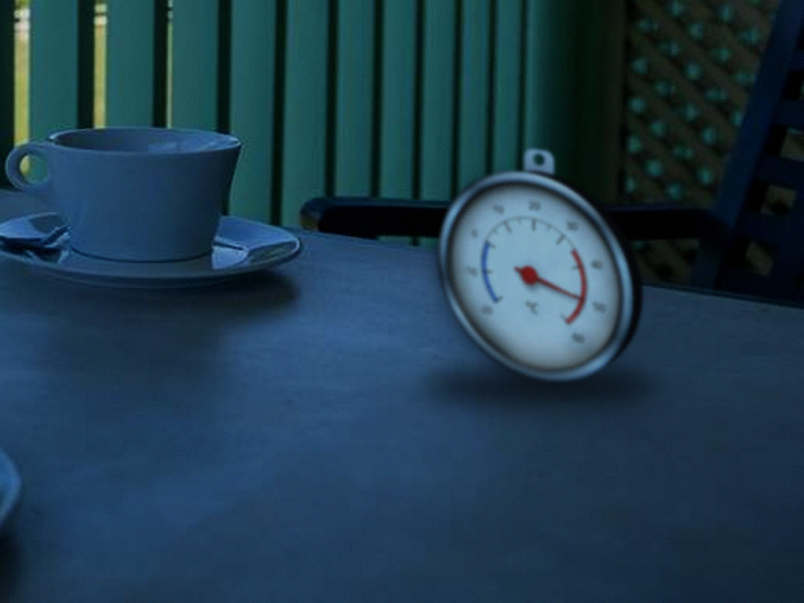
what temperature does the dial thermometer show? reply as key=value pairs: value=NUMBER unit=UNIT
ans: value=50 unit=°C
